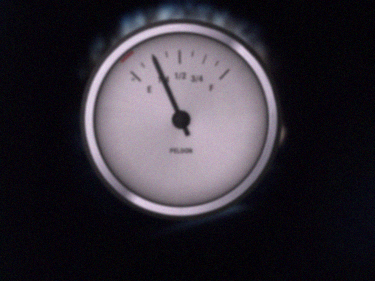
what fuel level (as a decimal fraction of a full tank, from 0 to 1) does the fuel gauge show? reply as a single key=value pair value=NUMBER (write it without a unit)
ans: value=0.25
